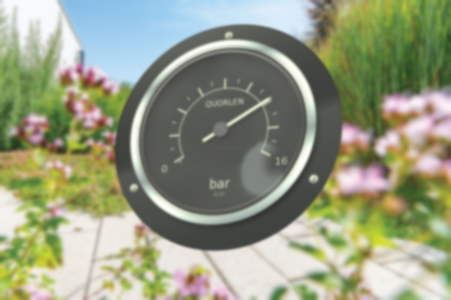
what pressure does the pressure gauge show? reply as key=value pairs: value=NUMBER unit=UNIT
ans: value=12 unit=bar
